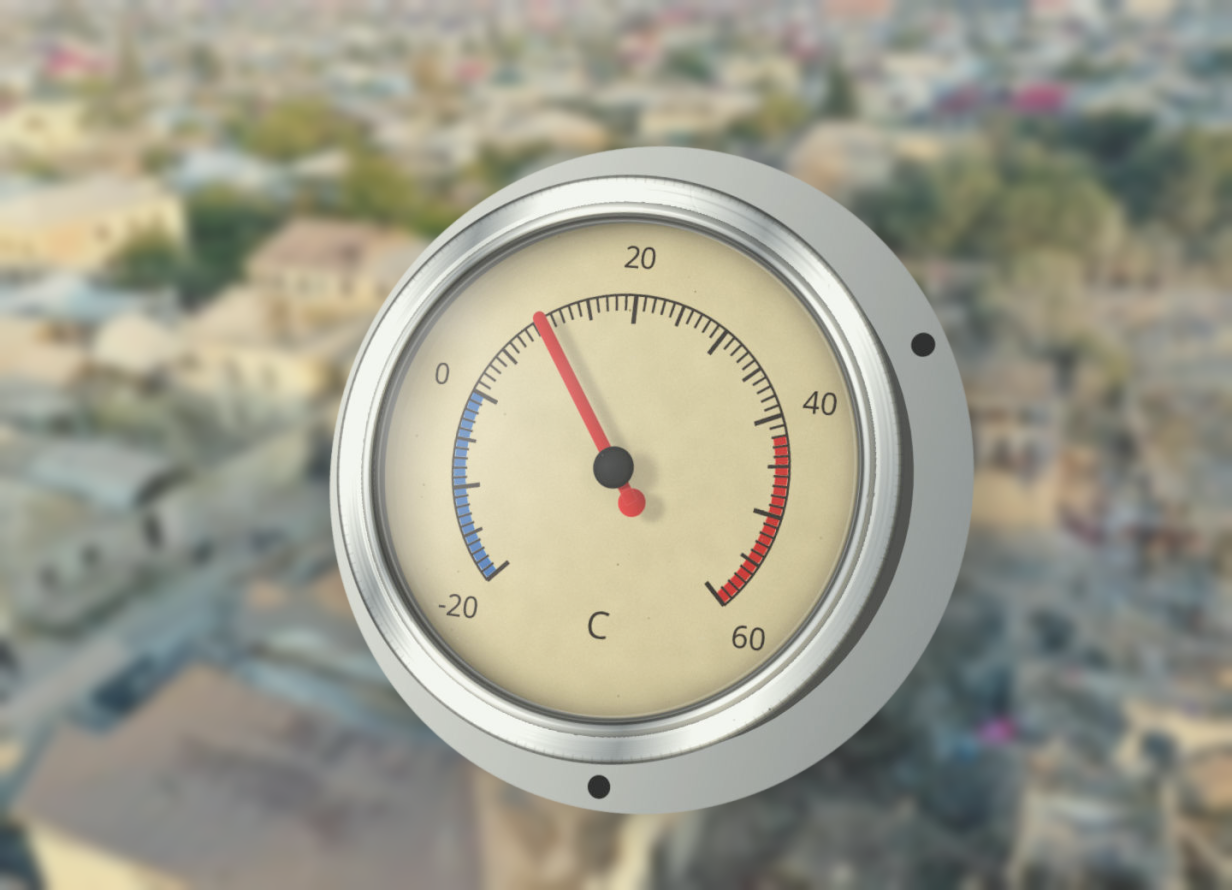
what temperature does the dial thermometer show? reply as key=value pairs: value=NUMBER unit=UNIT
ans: value=10 unit=°C
